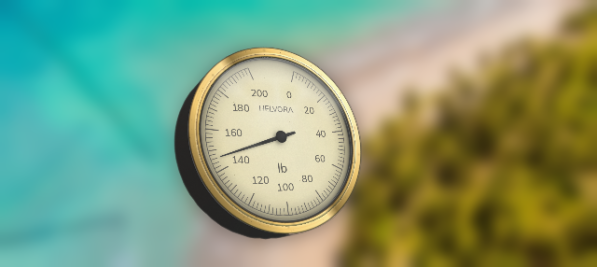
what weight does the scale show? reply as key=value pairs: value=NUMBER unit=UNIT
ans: value=146 unit=lb
